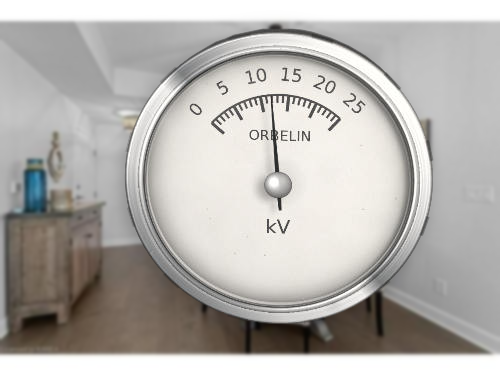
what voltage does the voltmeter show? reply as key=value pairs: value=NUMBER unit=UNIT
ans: value=12 unit=kV
